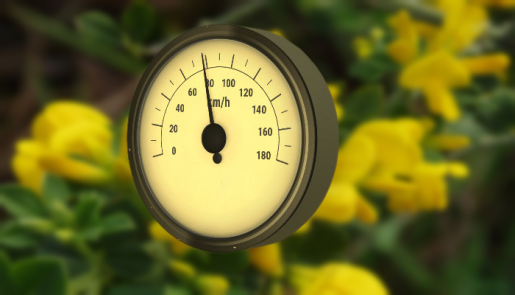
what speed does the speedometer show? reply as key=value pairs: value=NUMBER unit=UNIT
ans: value=80 unit=km/h
